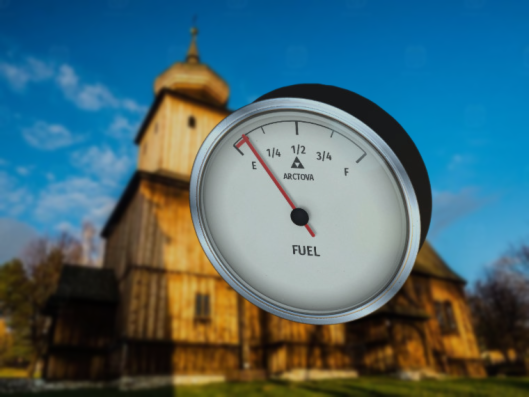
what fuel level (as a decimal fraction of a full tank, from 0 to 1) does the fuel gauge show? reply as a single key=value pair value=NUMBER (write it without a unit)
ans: value=0.125
